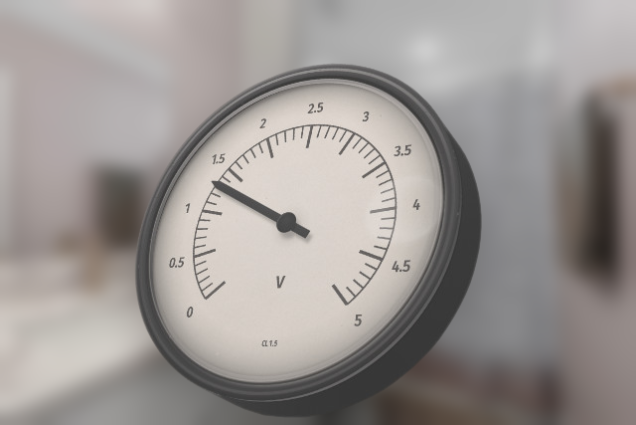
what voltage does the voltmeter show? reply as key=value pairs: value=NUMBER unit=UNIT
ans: value=1.3 unit=V
